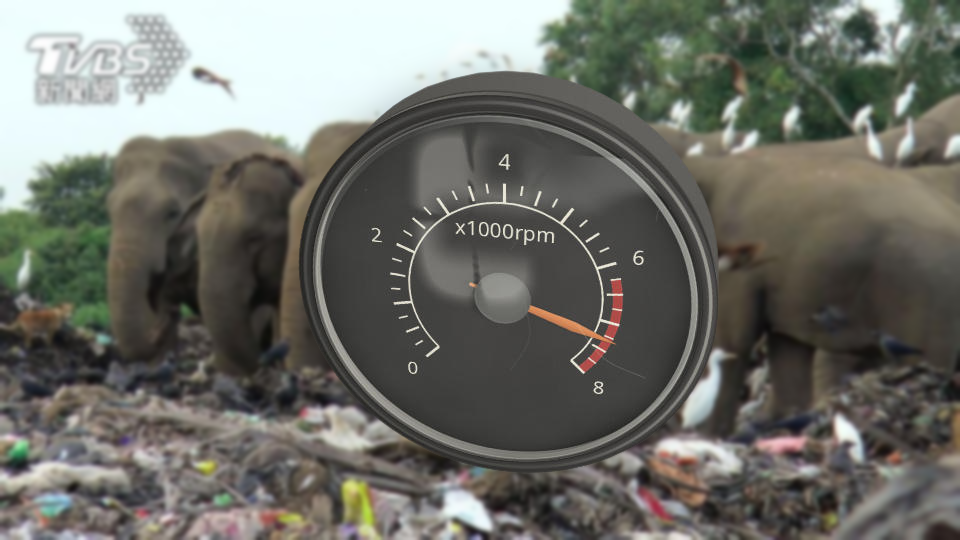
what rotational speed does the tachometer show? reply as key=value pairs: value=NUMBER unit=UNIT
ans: value=7250 unit=rpm
